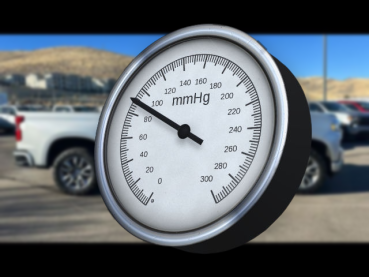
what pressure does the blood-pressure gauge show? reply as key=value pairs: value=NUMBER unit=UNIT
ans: value=90 unit=mmHg
